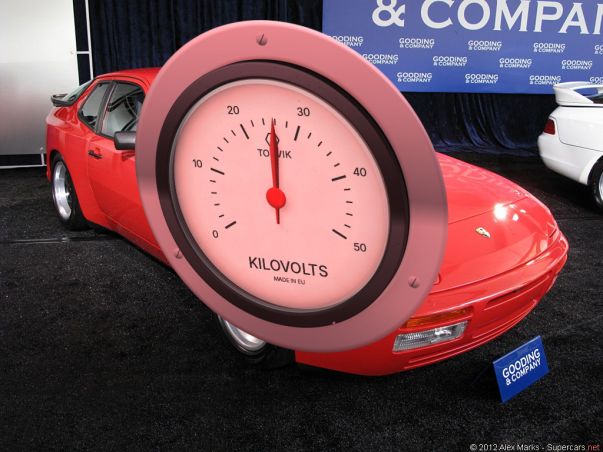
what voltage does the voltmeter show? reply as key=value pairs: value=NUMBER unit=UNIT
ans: value=26 unit=kV
